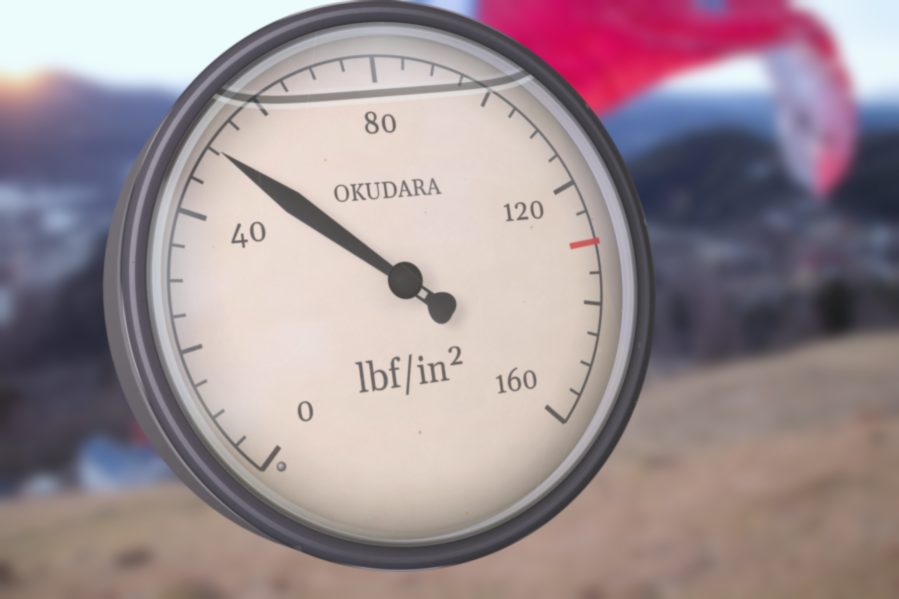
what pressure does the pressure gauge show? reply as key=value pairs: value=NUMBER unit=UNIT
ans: value=50 unit=psi
